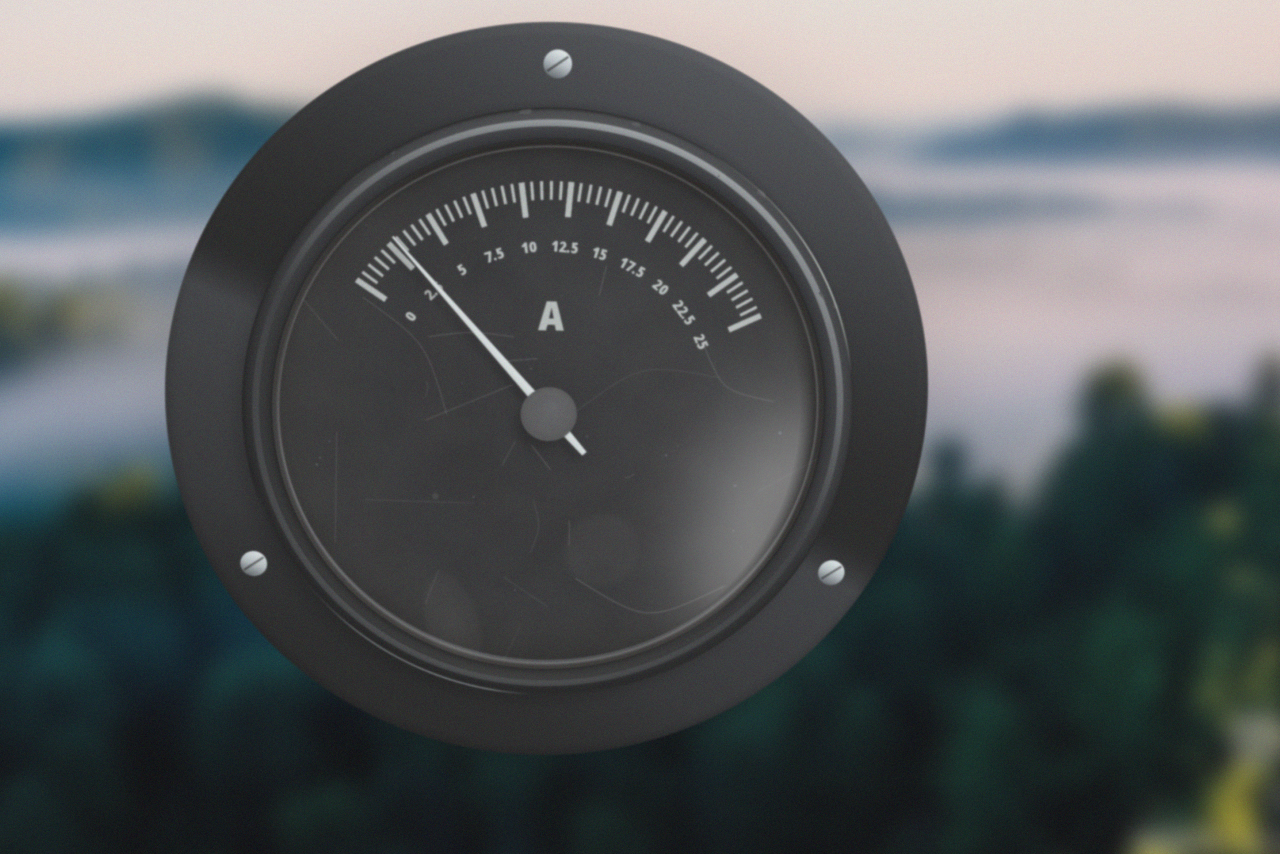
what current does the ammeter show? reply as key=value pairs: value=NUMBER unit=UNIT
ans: value=3 unit=A
